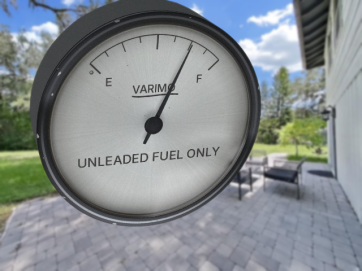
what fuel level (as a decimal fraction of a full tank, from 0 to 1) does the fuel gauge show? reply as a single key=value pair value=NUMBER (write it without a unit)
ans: value=0.75
